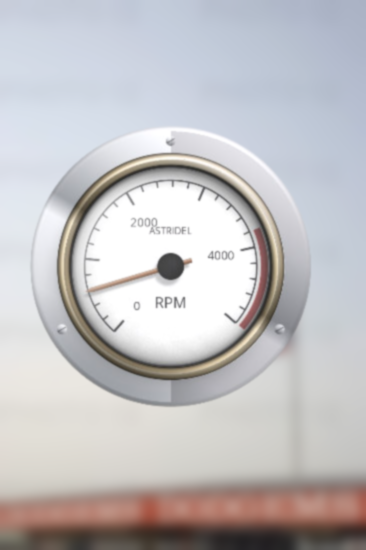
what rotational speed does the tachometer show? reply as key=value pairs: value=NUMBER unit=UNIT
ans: value=600 unit=rpm
